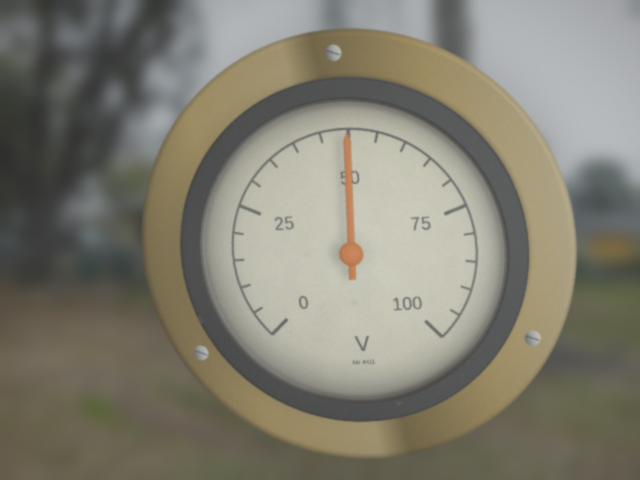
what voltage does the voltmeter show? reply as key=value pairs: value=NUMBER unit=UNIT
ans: value=50 unit=V
